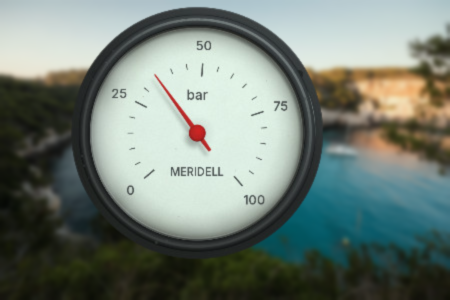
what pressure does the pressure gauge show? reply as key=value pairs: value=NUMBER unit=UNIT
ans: value=35 unit=bar
